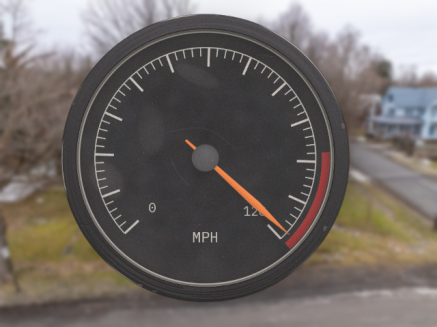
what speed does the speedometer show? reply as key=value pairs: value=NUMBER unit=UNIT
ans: value=118 unit=mph
